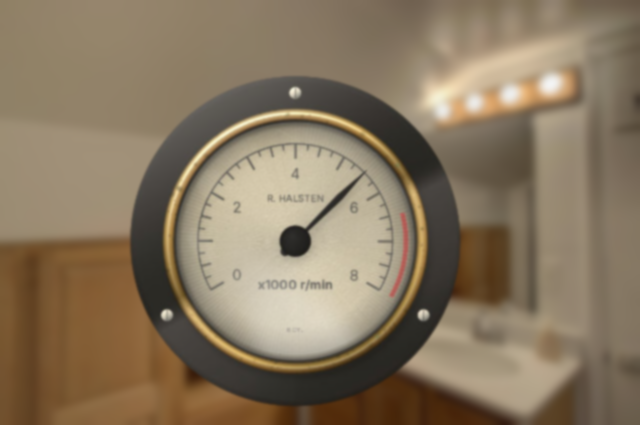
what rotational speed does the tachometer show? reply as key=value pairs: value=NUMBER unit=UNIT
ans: value=5500 unit=rpm
